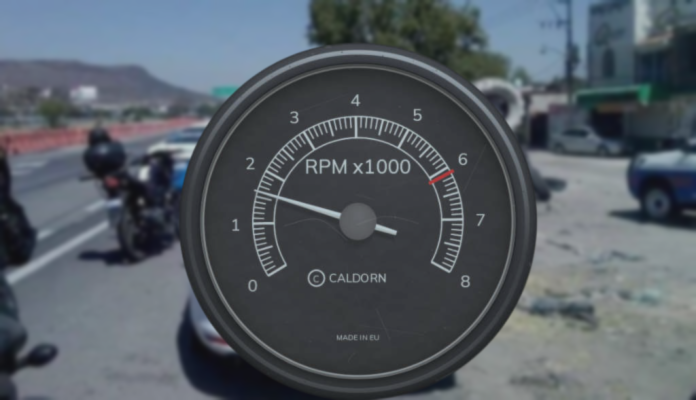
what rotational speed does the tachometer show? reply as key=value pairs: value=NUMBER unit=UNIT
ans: value=1600 unit=rpm
